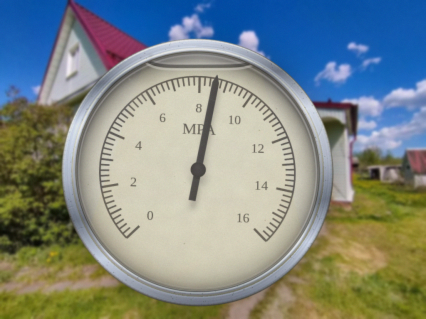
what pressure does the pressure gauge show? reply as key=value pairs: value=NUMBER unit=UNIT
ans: value=8.6 unit=MPa
